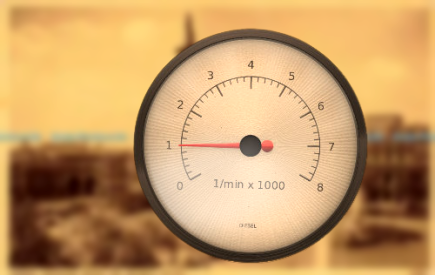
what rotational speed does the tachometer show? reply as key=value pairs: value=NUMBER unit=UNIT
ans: value=1000 unit=rpm
